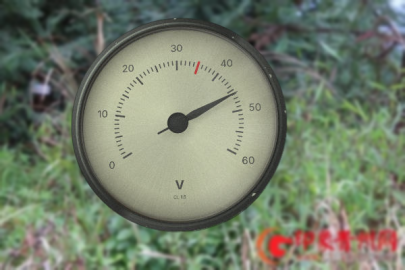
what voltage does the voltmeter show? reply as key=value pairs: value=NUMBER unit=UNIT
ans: value=46 unit=V
